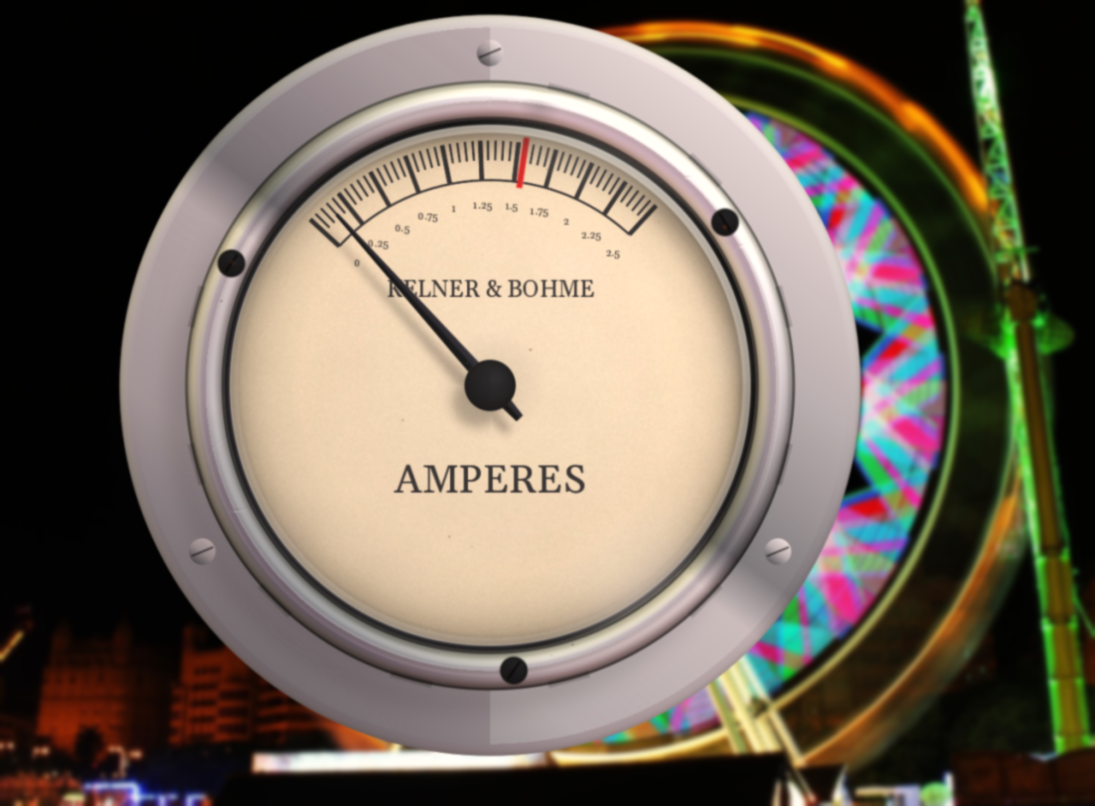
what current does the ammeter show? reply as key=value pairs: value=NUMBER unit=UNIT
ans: value=0.15 unit=A
